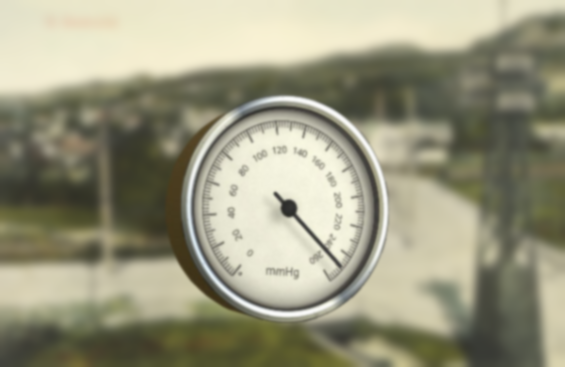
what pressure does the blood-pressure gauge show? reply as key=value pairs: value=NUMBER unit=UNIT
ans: value=250 unit=mmHg
